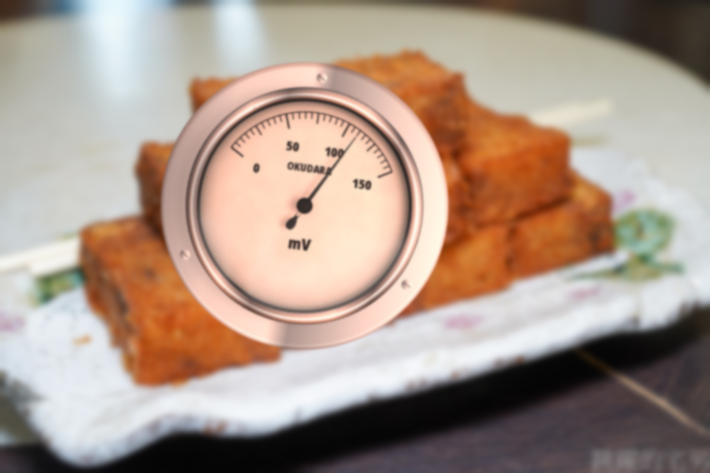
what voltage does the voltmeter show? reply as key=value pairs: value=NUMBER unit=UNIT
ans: value=110 unit=mV
